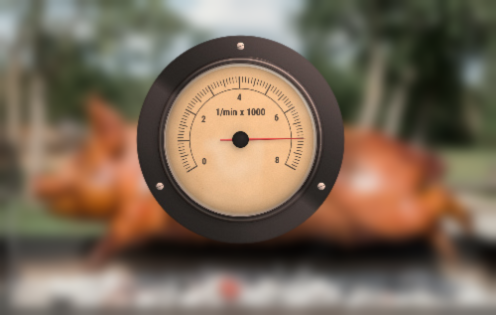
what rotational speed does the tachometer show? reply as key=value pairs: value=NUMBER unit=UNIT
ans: value=7000 unit=rpm
